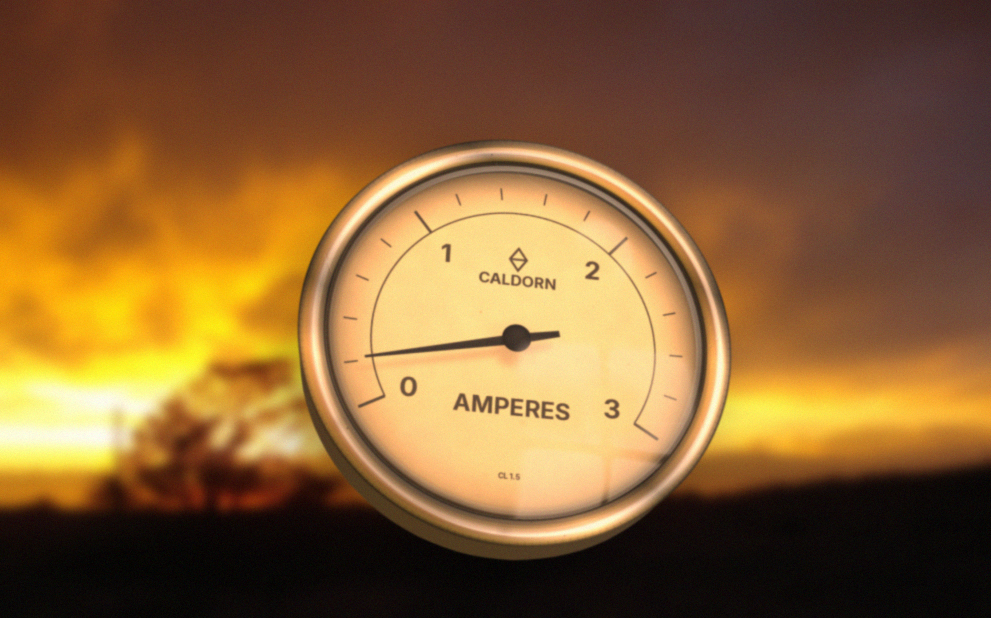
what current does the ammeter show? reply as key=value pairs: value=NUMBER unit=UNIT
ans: value=0.2 unit=A
